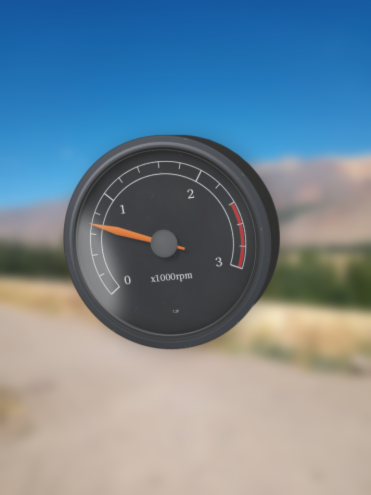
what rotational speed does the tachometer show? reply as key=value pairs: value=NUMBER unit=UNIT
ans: value=700 unit=rpm
